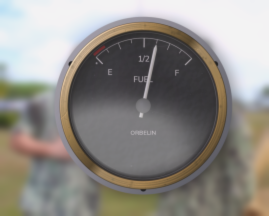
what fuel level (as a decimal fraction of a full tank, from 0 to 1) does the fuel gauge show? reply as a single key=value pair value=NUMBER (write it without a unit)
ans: value=0.625
